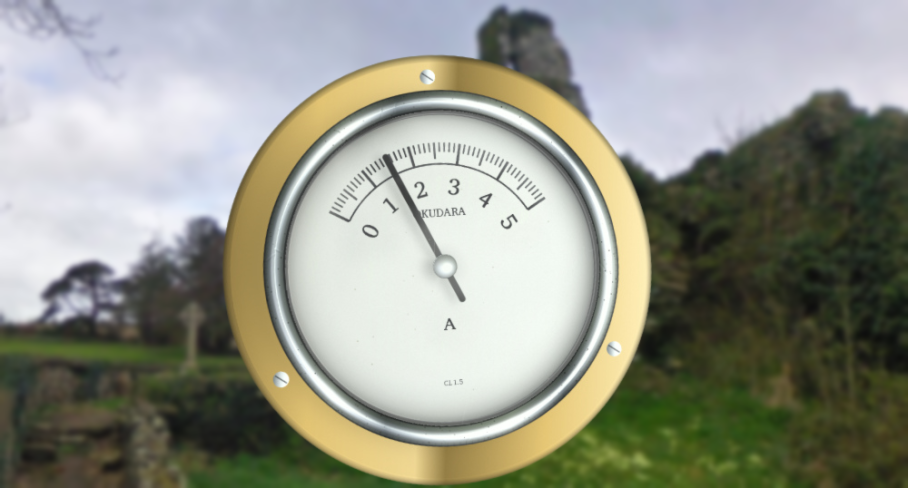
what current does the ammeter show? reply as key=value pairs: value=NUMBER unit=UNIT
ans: value=1.5 unit=A
